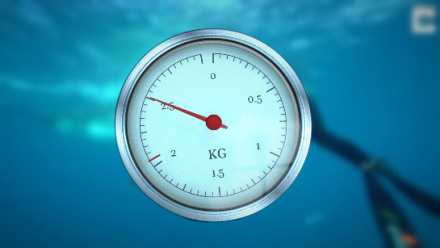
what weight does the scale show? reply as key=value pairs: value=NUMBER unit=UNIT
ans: value=2.5 unit=kg
